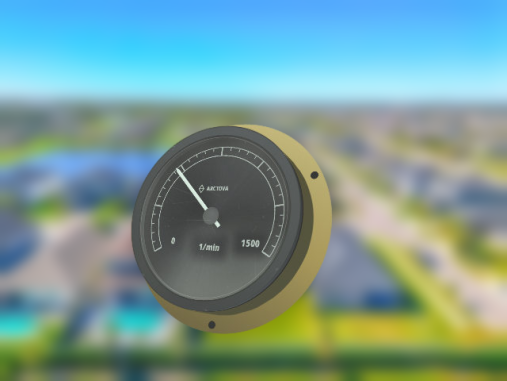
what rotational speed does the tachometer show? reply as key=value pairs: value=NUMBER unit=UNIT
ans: value=475 unit=rpm
